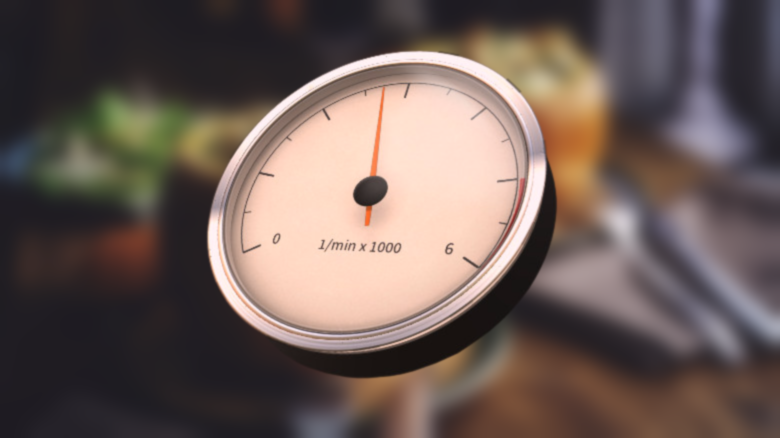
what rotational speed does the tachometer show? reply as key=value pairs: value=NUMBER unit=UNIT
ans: value=2750 unit=rpm
